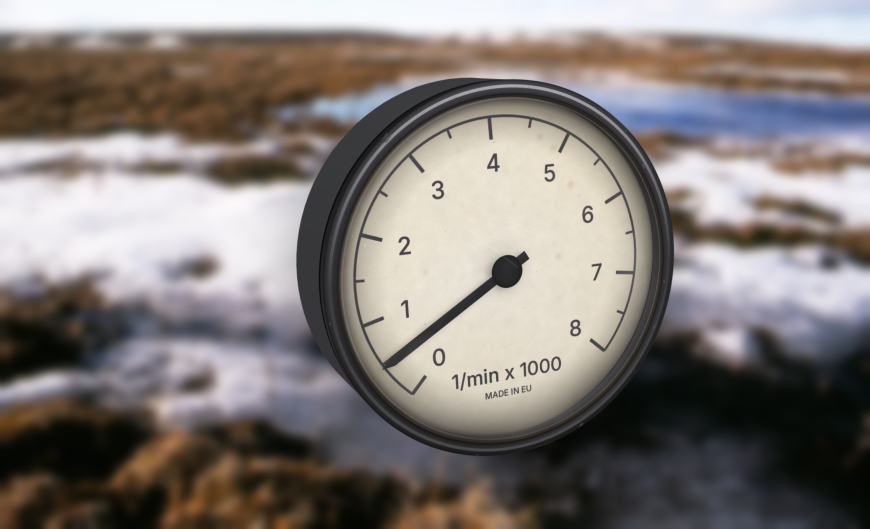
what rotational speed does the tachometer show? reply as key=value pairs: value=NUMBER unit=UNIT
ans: value=500 unit=rpm
